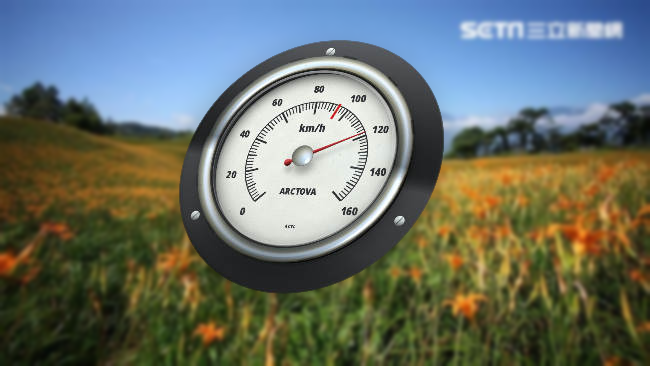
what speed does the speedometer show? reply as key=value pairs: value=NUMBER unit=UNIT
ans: value=120 unit=km/h
